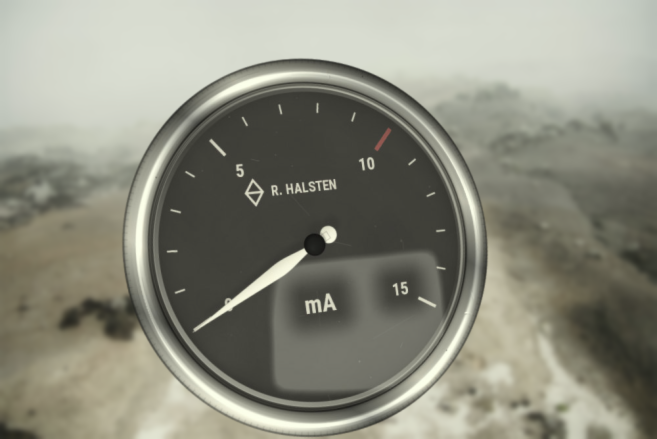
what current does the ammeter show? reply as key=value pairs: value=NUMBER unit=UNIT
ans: value=0 unit=mA
